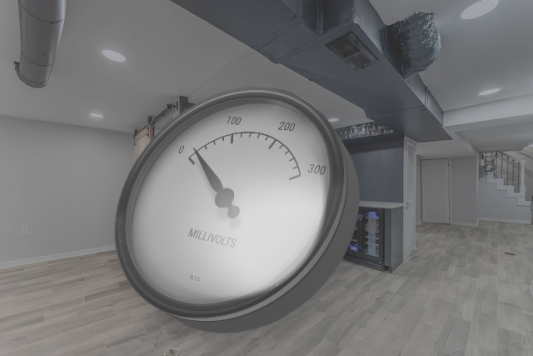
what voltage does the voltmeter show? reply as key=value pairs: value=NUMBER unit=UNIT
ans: value=20 unit=mV
